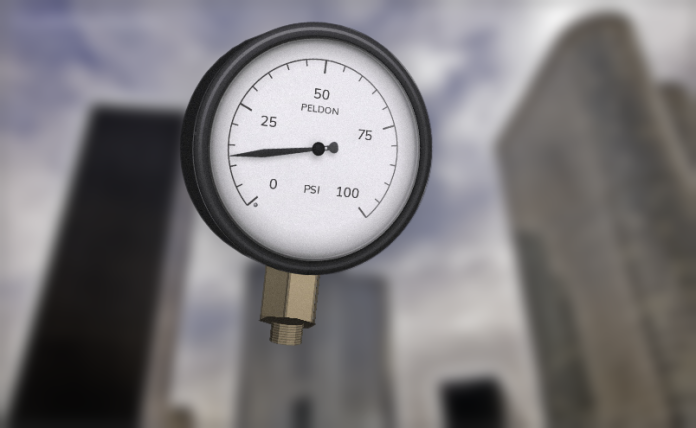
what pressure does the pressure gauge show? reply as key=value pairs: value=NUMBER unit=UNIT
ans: value=12.5 unit=psi
